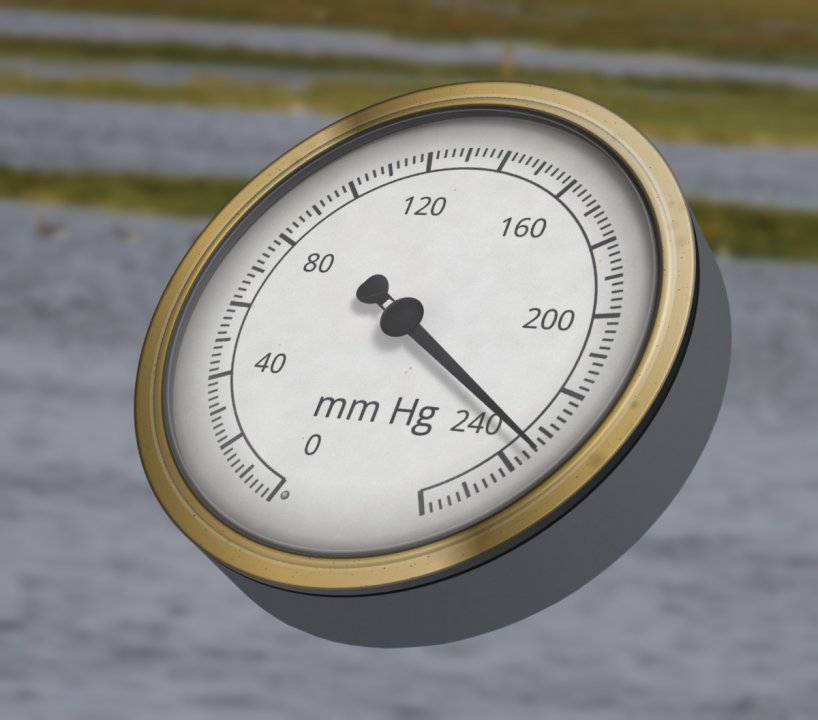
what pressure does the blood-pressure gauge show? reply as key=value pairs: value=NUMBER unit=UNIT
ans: value=234 unit=mmHg
